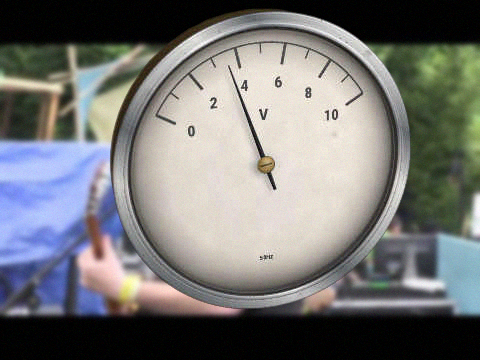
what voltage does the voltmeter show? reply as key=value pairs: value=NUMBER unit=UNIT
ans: value=3.5 unit=V
